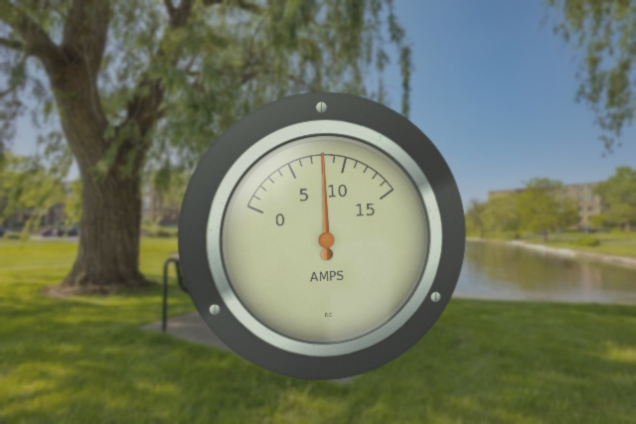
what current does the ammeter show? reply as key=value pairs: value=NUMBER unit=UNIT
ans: value=8 unit=A
